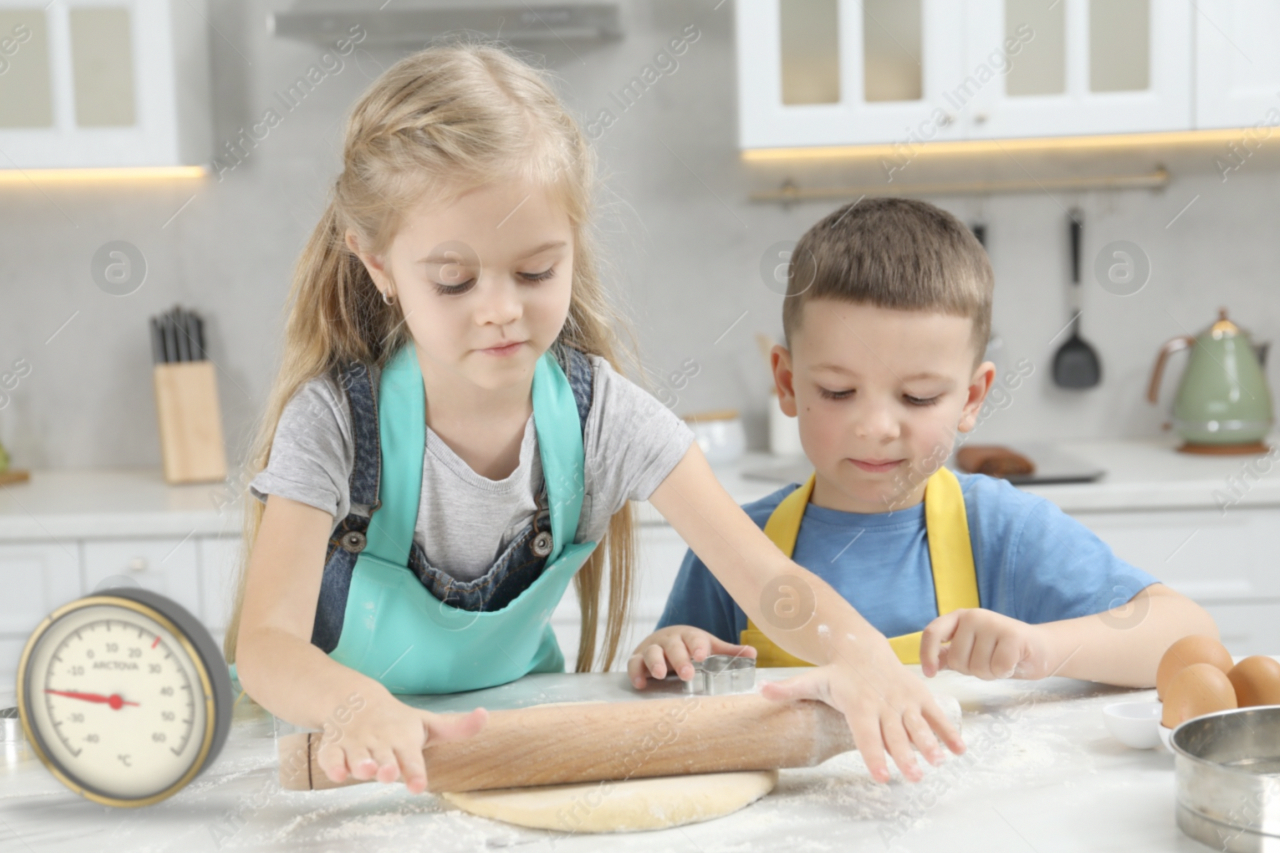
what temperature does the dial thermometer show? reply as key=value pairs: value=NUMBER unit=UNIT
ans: value=-20 unit=°C
